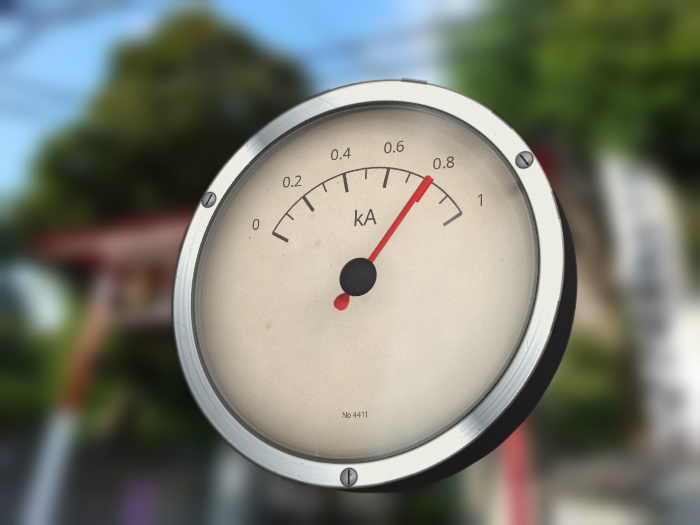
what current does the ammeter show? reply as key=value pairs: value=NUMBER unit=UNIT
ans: value=0.8 unit=kA
